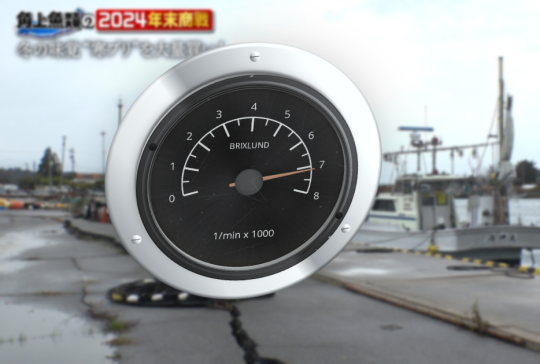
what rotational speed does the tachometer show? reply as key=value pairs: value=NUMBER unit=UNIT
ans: value=7000 unit=rpm
